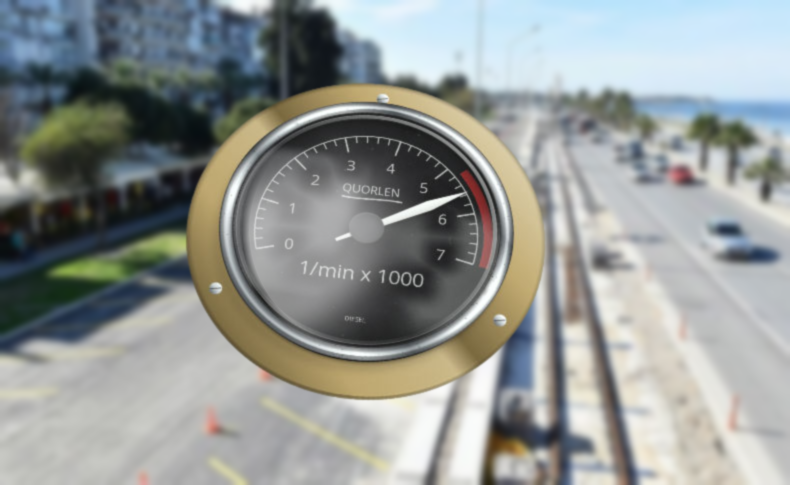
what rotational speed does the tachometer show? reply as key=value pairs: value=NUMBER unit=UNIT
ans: value=5600 unit=rpm
